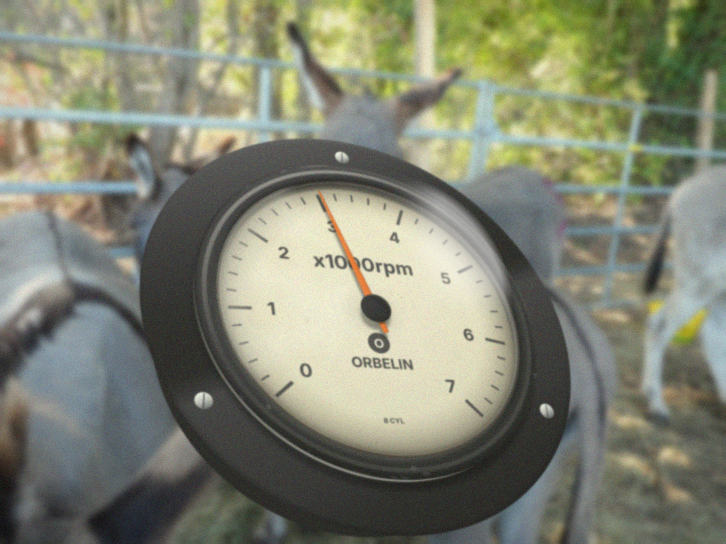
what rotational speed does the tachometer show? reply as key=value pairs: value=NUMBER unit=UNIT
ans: value=3000 unit=rpm
